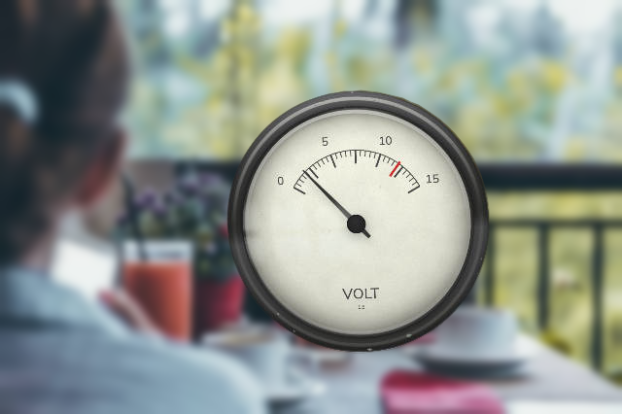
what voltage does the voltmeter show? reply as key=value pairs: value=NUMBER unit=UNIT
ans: value=2 unit=V
